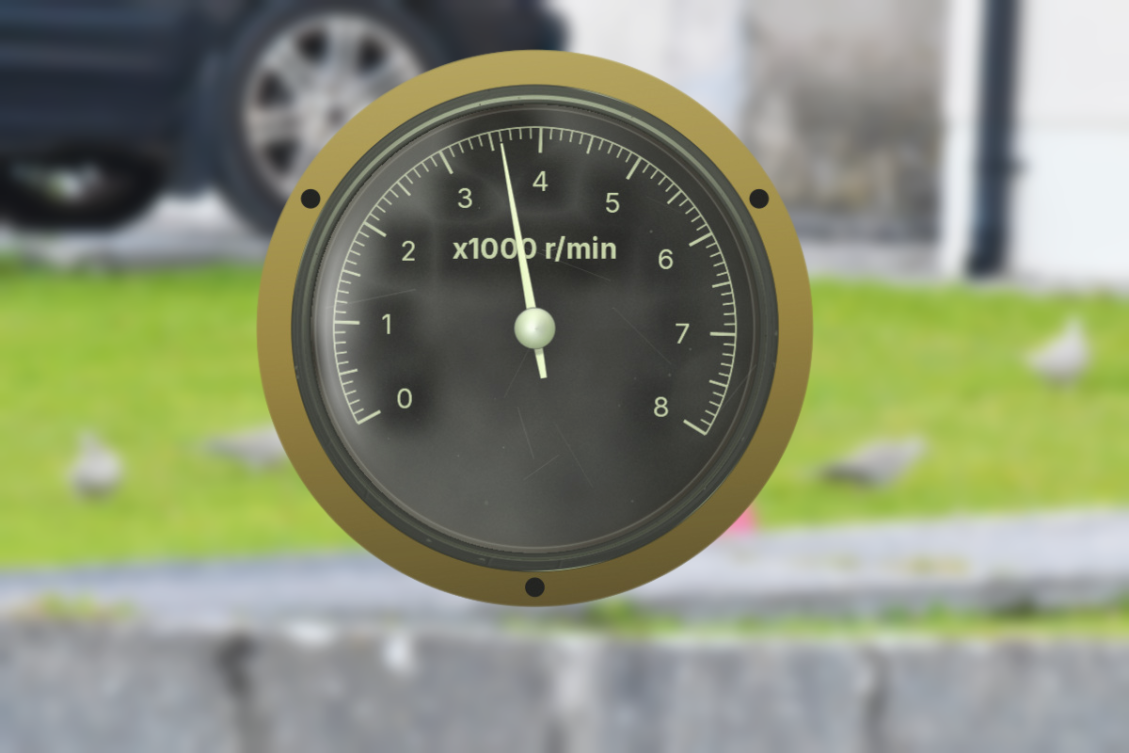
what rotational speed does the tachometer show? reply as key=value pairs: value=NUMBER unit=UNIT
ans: value=3600 unit=rpm
